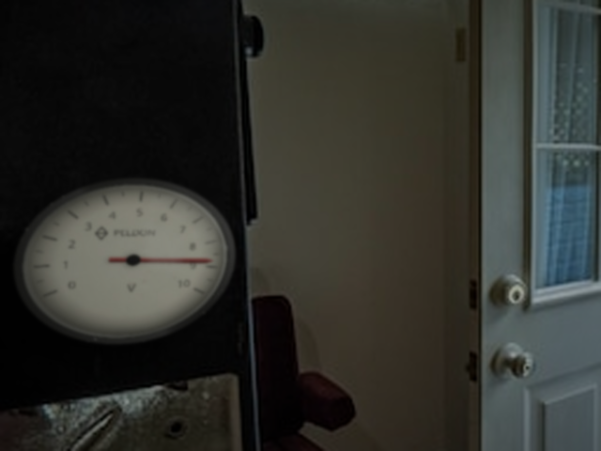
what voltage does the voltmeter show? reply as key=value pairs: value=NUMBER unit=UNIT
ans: value=8.75 unit=V
